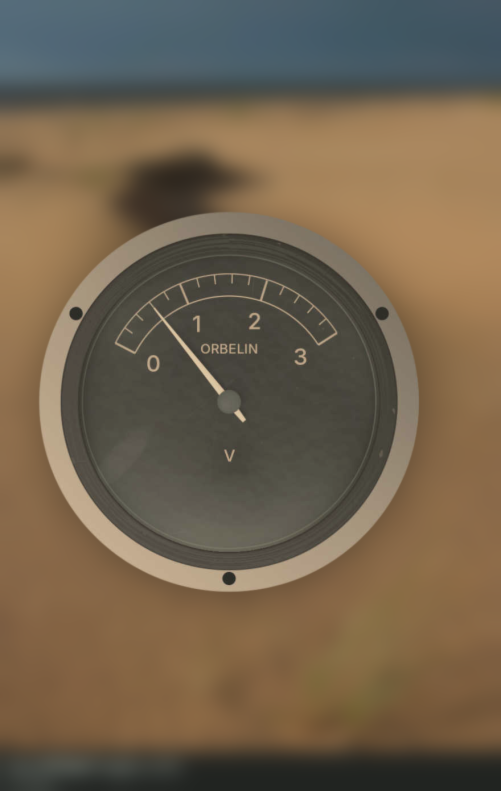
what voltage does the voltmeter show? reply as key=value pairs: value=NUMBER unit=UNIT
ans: value=0.6 unit=V
